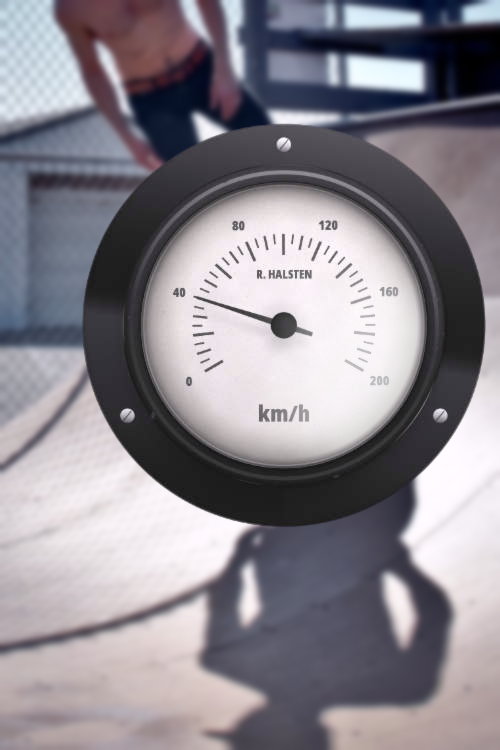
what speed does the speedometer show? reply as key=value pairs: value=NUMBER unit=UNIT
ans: value=40 unit=km/h
